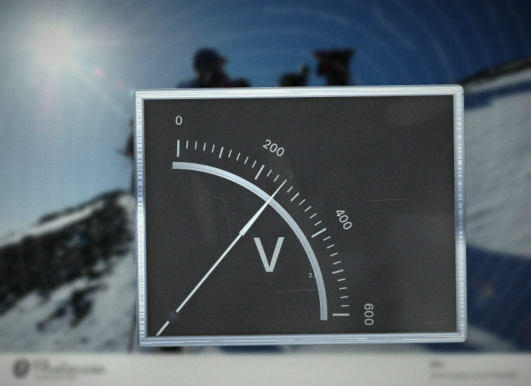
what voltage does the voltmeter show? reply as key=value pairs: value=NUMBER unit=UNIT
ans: value=260 unit=V
